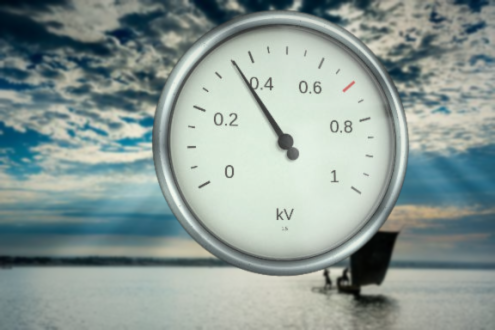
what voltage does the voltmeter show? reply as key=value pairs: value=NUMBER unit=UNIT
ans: value=0.35 unit=kV
